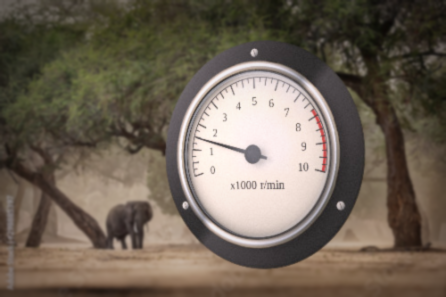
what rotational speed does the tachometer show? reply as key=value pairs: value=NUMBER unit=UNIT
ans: value=1500 unit=rpm
